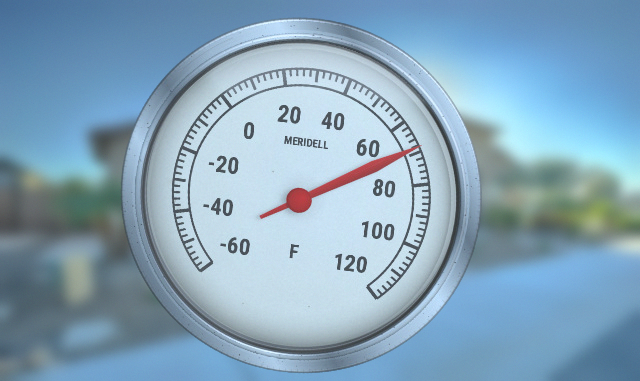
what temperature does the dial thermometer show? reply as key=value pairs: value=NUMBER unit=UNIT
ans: value=68 unit=°F
